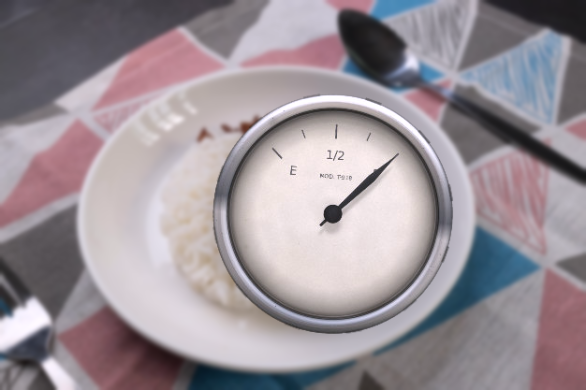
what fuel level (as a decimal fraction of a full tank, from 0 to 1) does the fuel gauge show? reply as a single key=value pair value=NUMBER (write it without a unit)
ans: value=1
